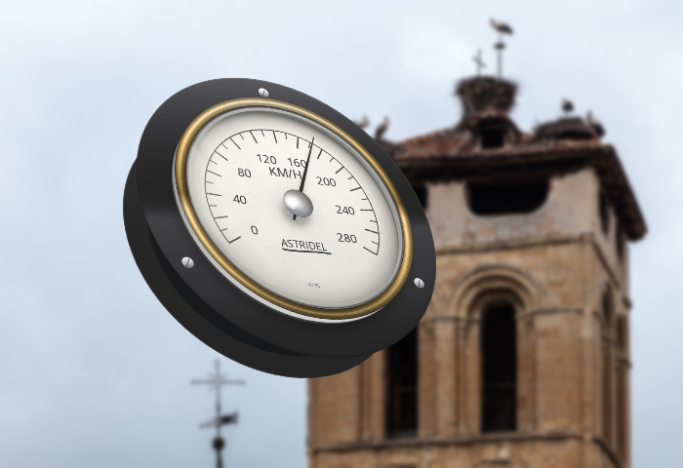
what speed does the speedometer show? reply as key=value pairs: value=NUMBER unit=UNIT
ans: value=170 unit=km/h
